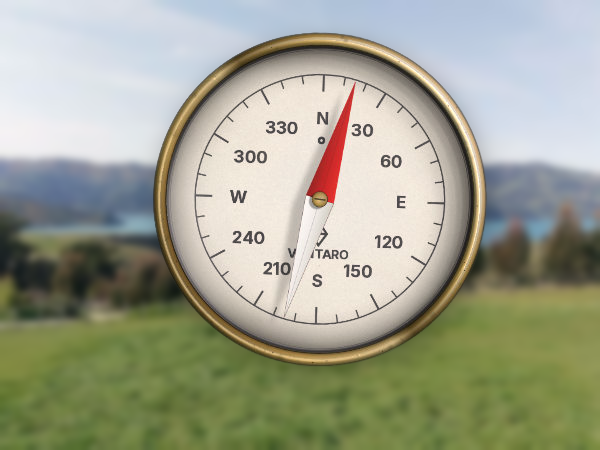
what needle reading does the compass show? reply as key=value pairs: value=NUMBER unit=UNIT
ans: value=15 unit=°
